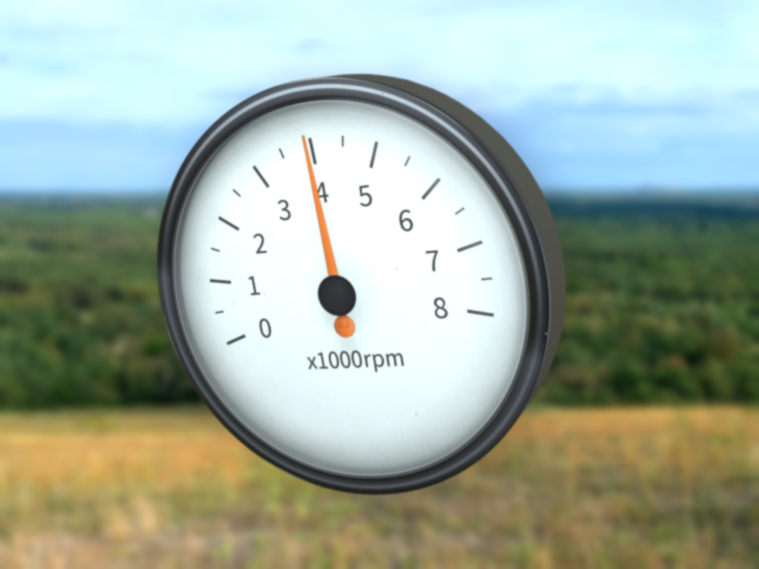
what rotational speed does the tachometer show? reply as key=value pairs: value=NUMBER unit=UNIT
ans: value=4000 unit=rpm
